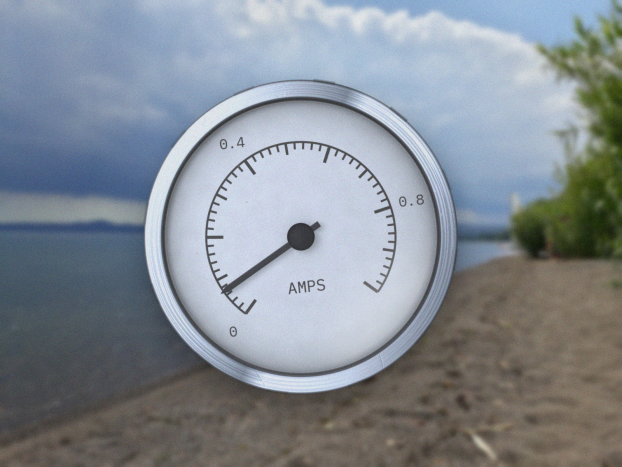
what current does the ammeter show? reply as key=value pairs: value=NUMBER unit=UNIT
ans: value=0.07 unit=A
